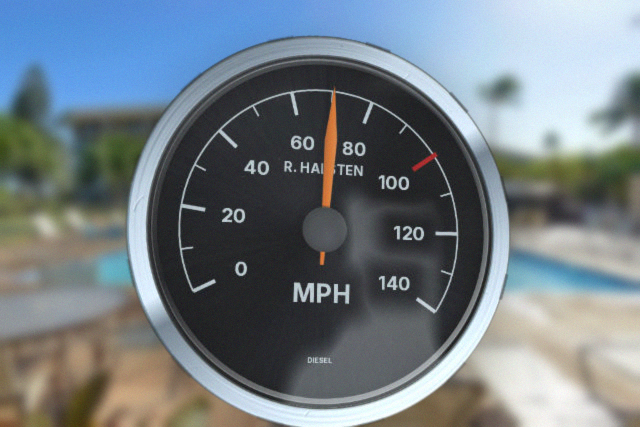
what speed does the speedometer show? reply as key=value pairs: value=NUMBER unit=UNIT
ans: value=70 unit=mph
